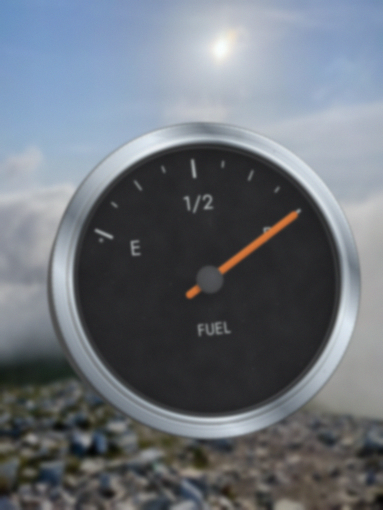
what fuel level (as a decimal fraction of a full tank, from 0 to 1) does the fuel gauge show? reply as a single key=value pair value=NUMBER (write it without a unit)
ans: value=1
